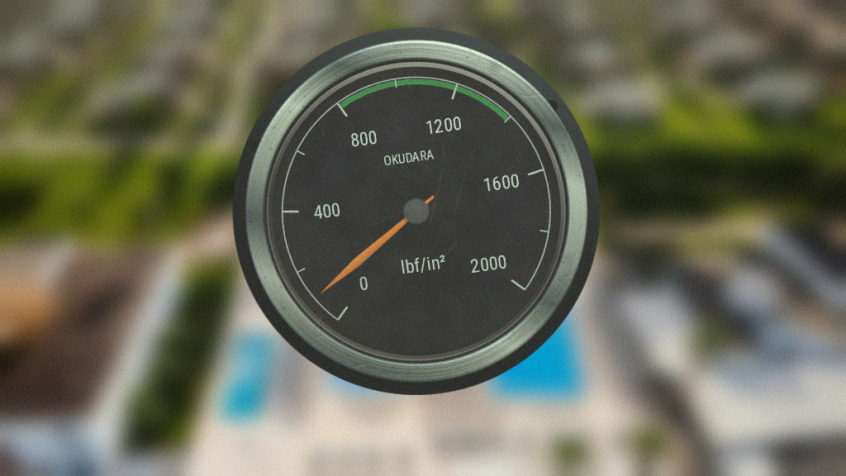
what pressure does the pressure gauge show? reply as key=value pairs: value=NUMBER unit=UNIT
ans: value=100 unit=psi
